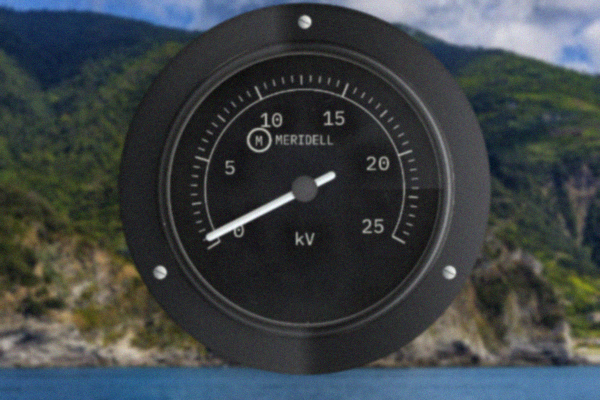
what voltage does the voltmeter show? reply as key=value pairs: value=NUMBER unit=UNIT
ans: value=0.5 unit=kV
